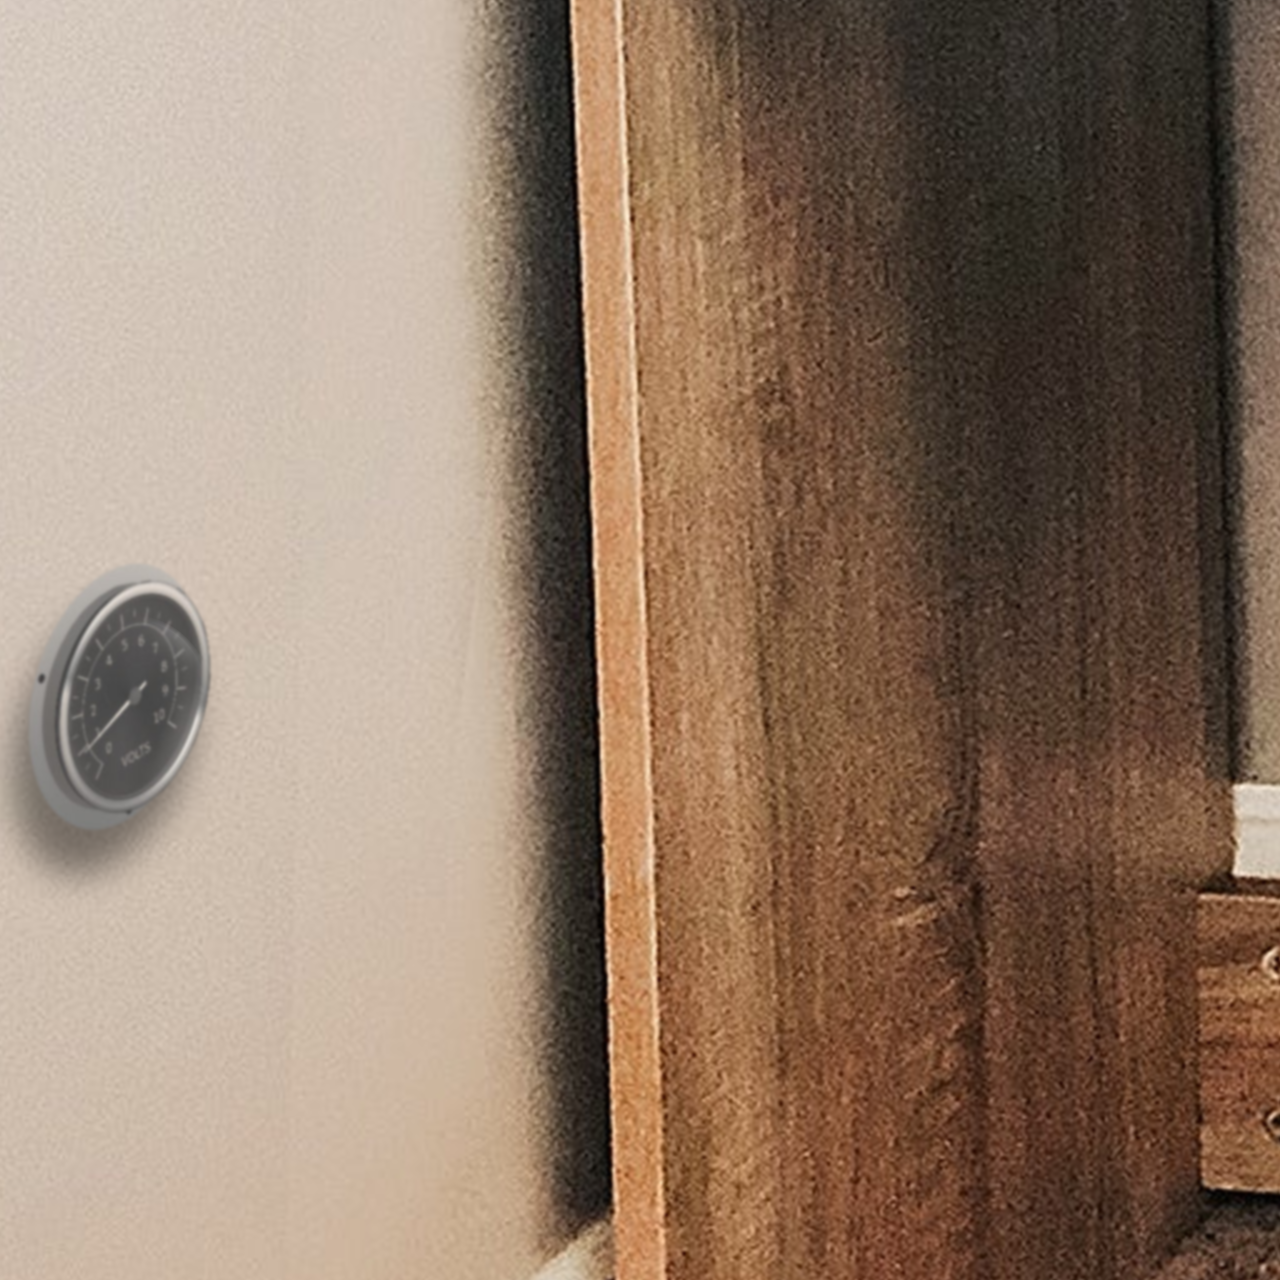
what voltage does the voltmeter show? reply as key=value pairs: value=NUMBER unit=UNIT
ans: value=1 unit=V
